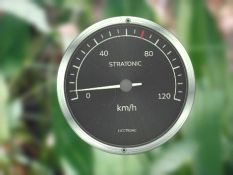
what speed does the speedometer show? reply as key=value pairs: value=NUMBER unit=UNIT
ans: value=5 unit=km/h
